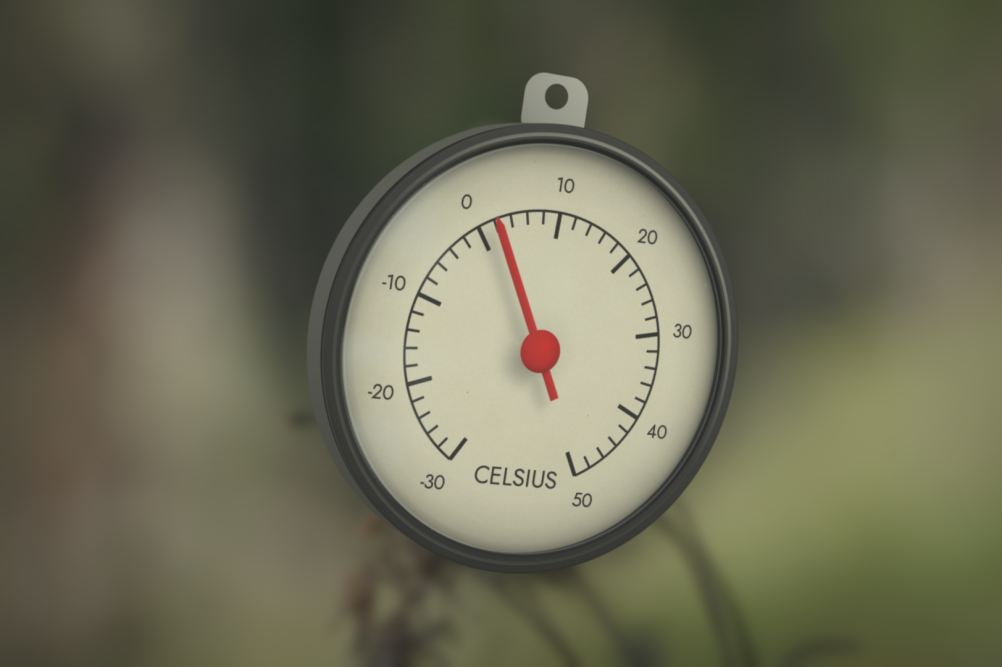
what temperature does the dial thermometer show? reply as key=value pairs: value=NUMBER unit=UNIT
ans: value=2 unit=°C
